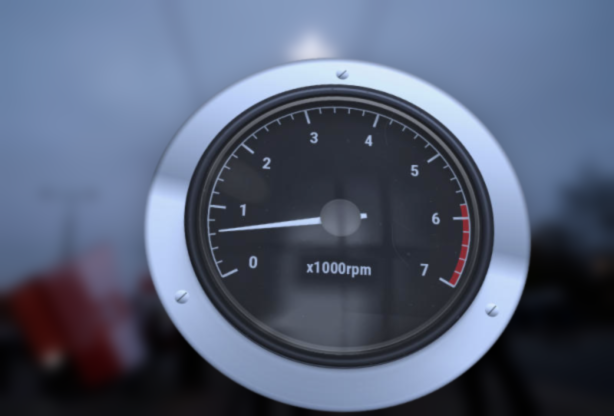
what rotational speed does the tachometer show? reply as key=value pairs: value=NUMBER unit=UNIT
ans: value=600 unit=rpm
